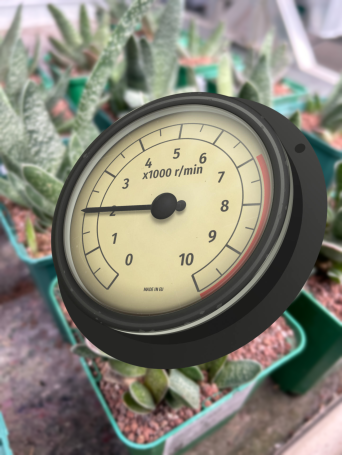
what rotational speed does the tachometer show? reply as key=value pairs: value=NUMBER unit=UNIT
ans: value=2000 unit=rpm
